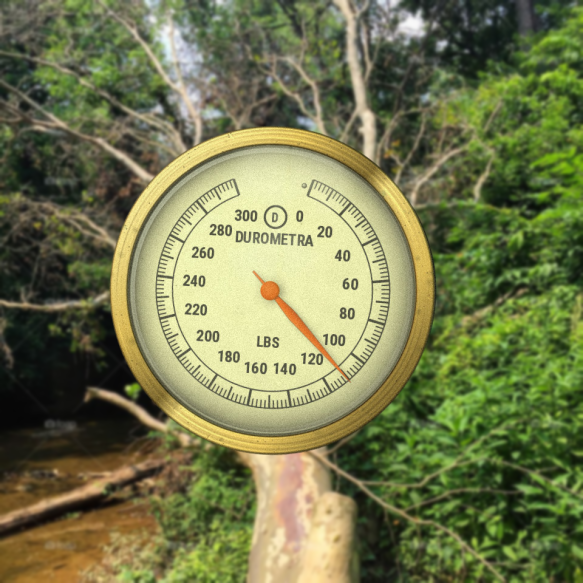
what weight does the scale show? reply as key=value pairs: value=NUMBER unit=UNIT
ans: value=110 unit=lb
